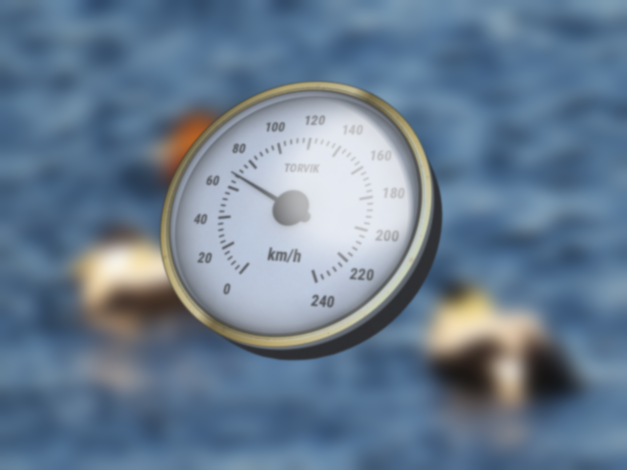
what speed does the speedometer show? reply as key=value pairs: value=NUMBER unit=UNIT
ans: value=68 unit=km/h
